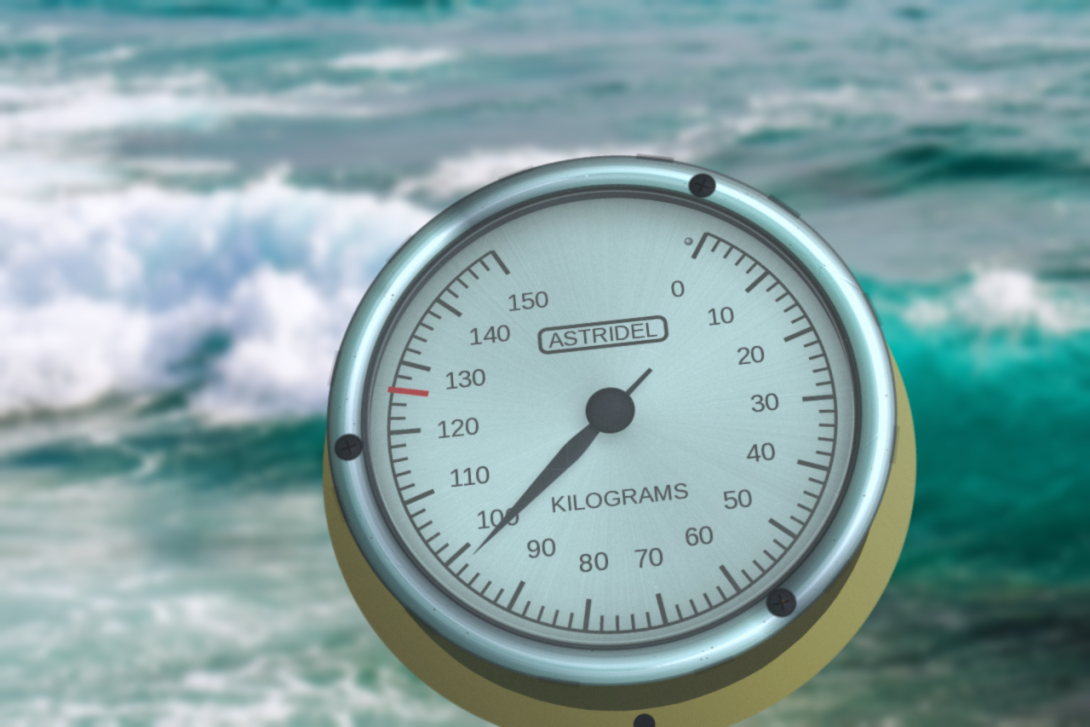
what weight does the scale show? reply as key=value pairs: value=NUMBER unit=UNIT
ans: value=98 unit=kg
